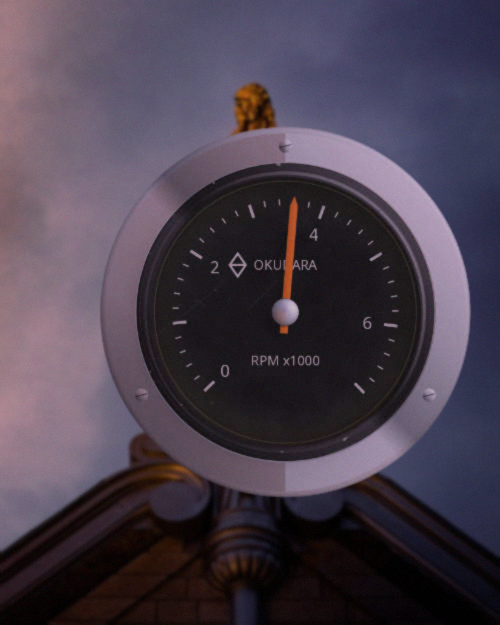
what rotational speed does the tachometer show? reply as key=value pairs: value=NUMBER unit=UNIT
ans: value=3600 unit=rpm
